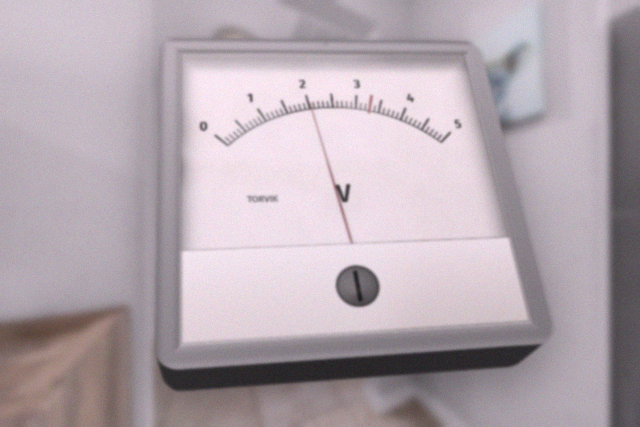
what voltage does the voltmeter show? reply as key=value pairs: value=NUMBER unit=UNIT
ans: value=2 unit=V
